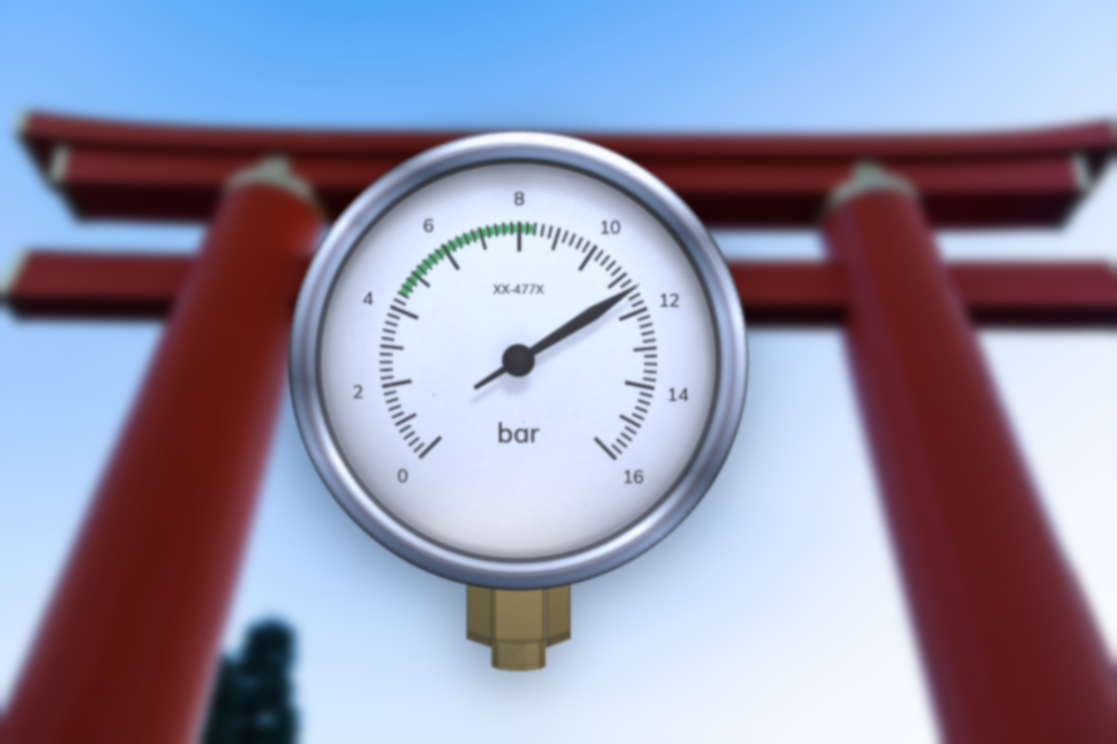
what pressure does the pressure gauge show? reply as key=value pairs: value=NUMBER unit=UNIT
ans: value=11.4 unit=bar
